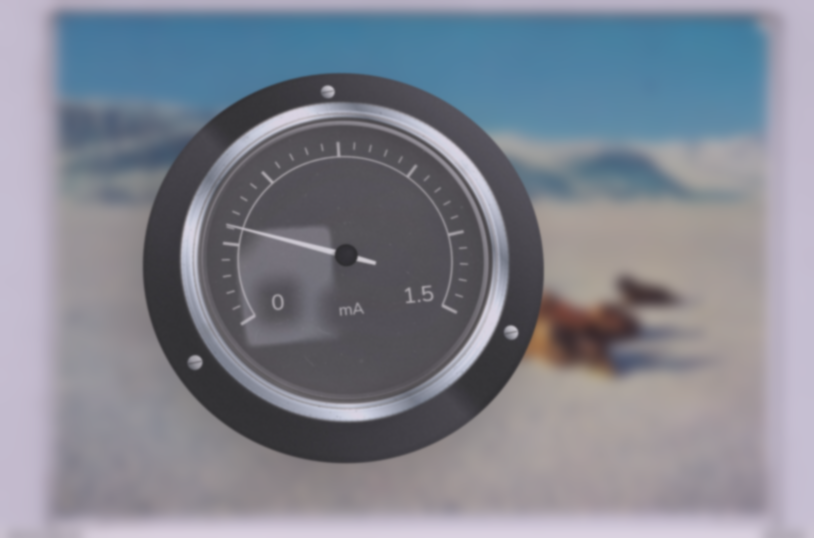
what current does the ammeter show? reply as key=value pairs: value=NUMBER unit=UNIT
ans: value=0.3 unit=mA
